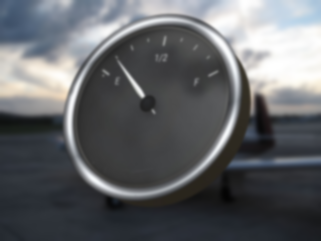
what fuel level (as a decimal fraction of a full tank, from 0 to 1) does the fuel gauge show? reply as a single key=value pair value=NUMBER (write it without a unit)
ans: value=0.125
